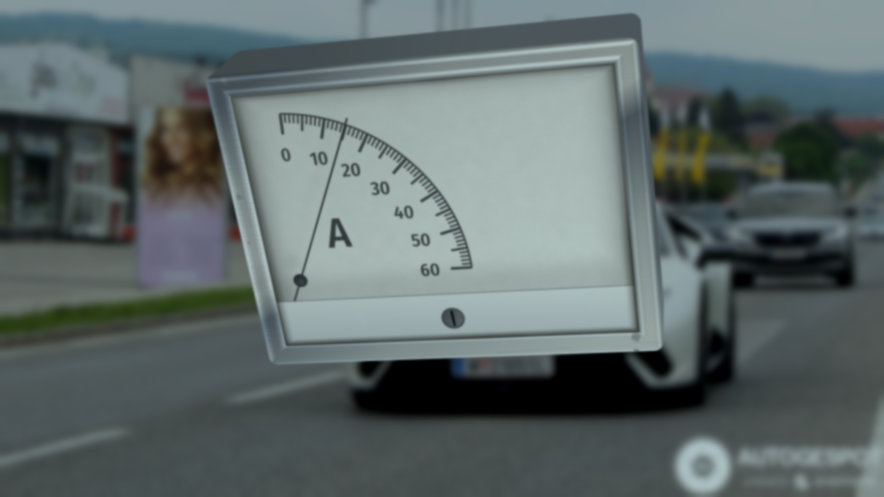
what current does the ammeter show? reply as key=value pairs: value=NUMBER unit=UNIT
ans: value=15 unit=A
